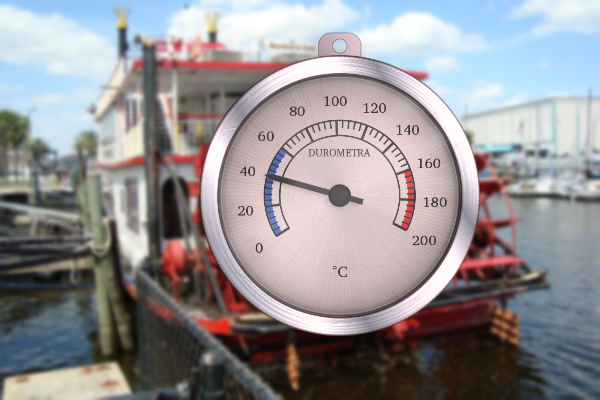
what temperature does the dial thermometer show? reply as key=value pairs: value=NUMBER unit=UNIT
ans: value=40 unit=°C
